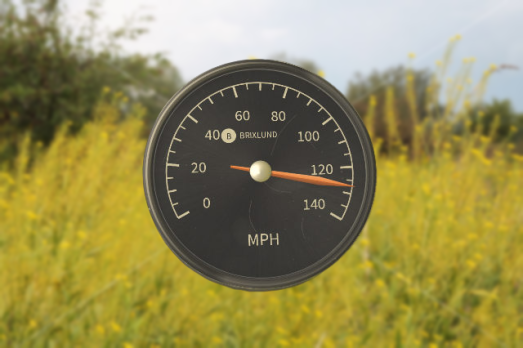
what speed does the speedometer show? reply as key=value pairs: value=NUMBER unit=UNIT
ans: value=127.5 unit=mph
